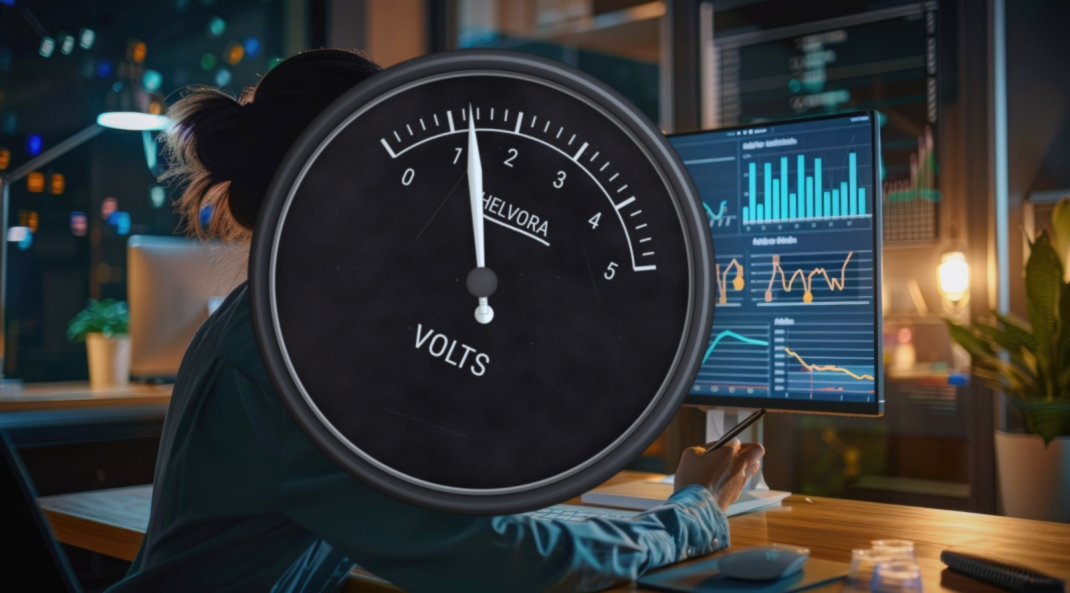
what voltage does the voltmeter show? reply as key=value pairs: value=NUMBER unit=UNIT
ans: value=1.3 unit=V
